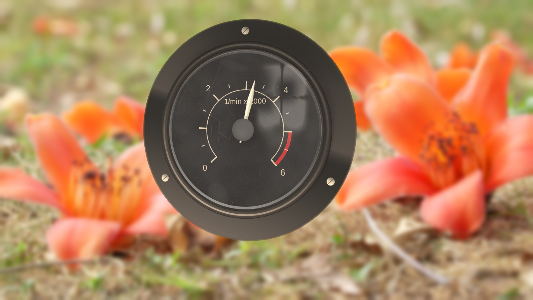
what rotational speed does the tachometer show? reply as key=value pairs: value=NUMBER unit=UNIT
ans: value=3250 unit=rpm
